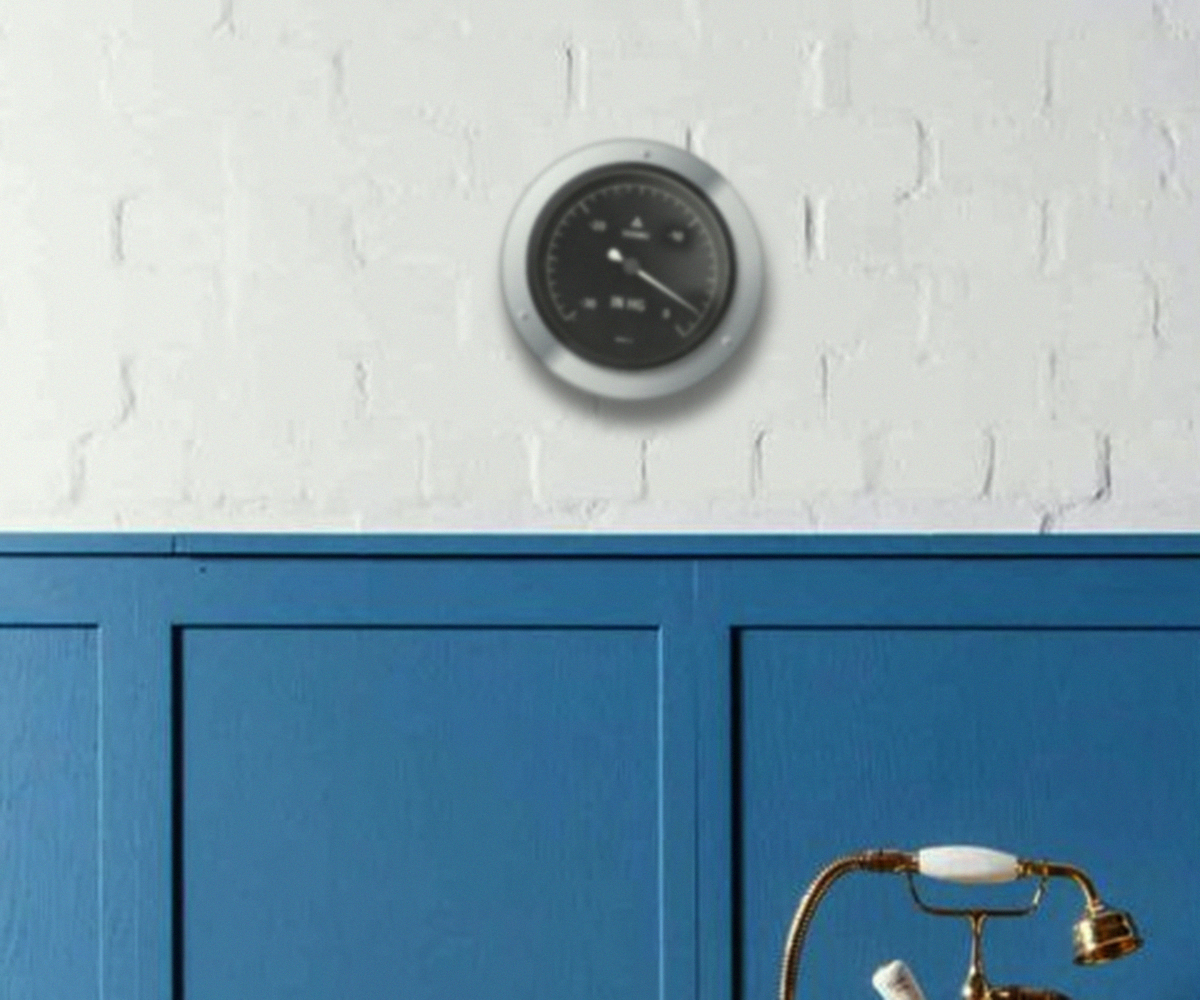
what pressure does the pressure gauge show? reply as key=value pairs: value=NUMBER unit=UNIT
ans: value=-2 unit=inHg
